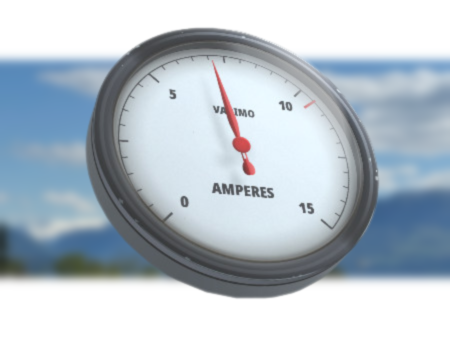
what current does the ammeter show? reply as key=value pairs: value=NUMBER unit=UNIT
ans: value=7 unit=A
